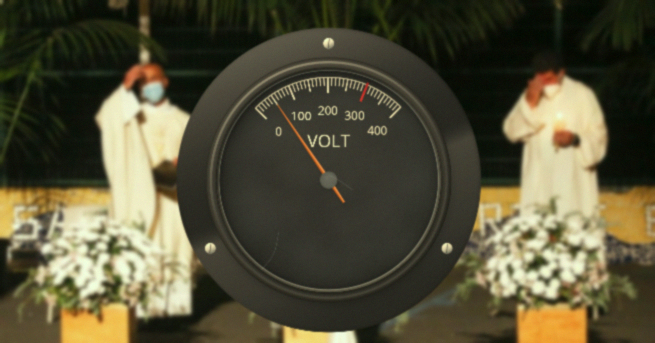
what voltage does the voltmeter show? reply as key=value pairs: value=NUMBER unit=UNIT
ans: value=50 unit=V
